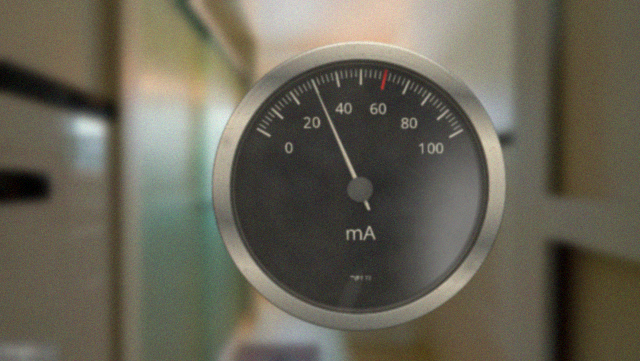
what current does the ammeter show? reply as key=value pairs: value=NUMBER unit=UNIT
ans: value=30 unit=mA
